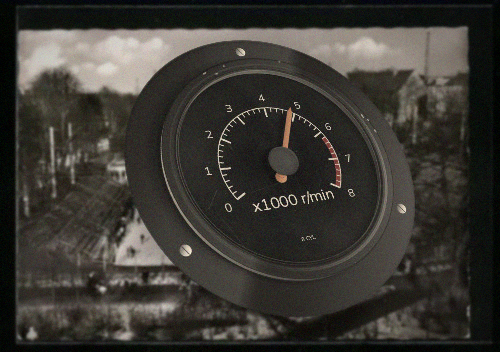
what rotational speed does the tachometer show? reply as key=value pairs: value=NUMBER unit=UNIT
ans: value=4800 unit=rpm
